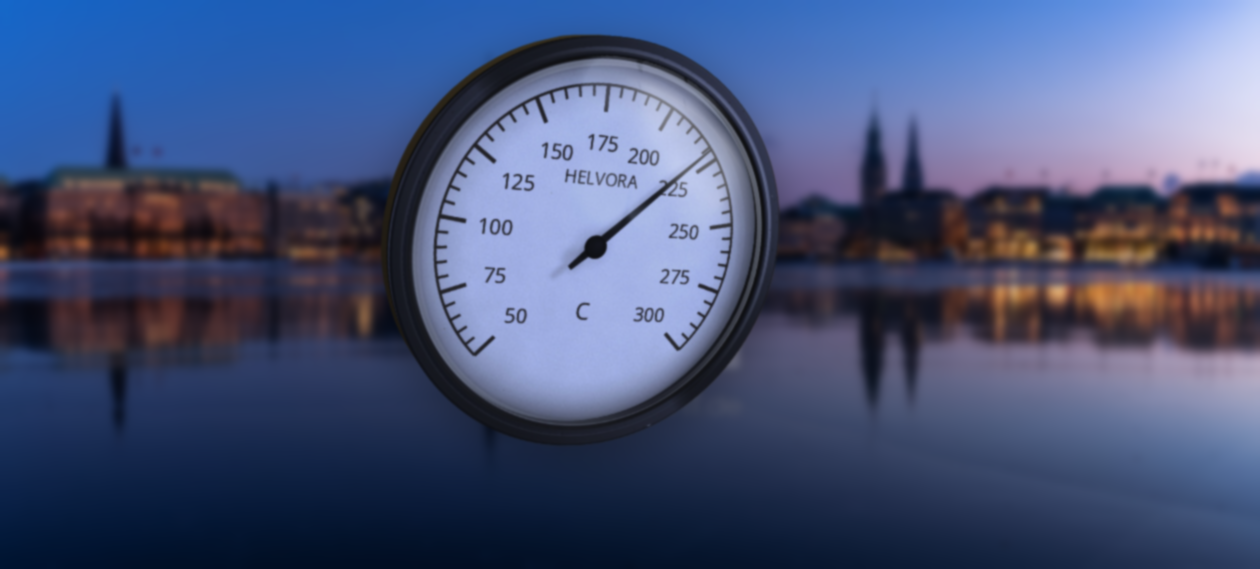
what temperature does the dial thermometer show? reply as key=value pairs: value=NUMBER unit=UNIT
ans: value=220 unit=°C
